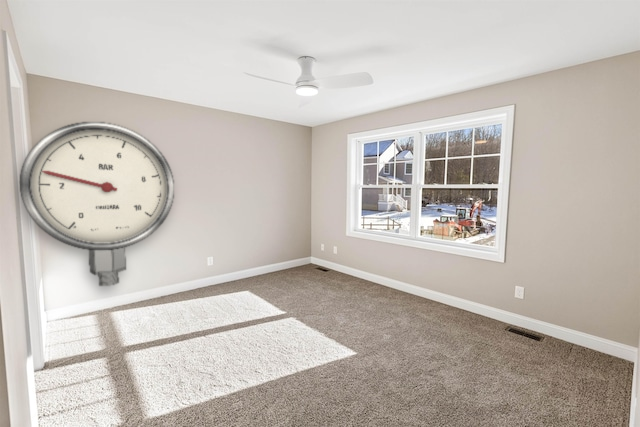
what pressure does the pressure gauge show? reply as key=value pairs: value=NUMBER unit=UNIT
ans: value=2.5 unit=bar
